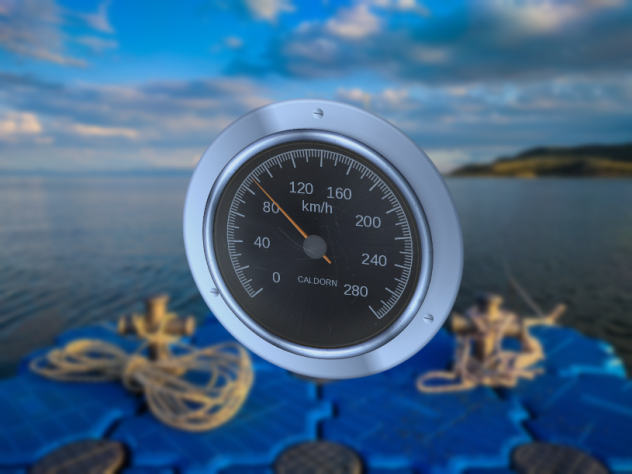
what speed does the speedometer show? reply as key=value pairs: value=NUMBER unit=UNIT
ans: value=90 unit=km/h
